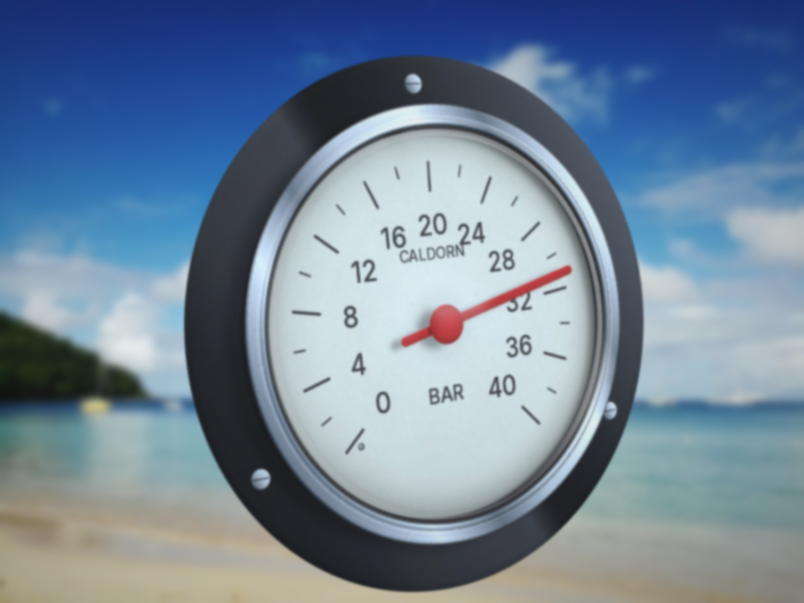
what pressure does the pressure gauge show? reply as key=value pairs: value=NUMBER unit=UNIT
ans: value=31 unit=bar
